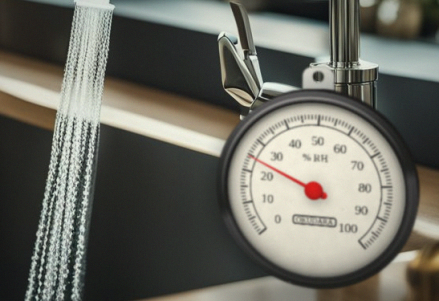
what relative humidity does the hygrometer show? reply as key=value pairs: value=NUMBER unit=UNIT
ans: value=25 unit=%
